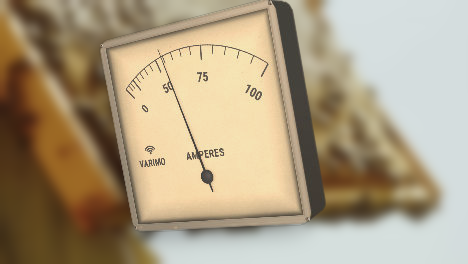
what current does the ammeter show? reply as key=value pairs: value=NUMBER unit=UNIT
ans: value=55 unit=A
